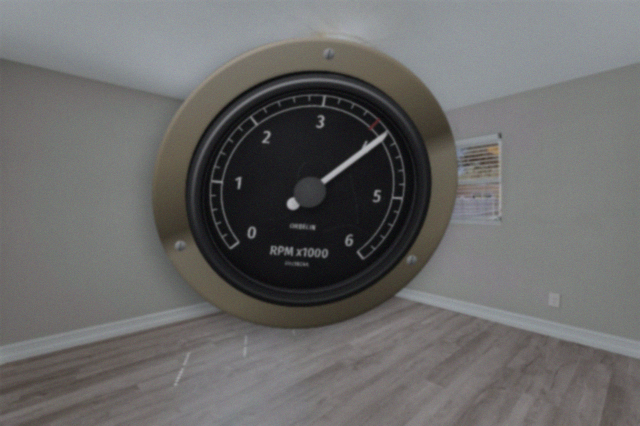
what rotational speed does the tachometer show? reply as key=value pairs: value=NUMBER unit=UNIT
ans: value=4000 unit=rpm
